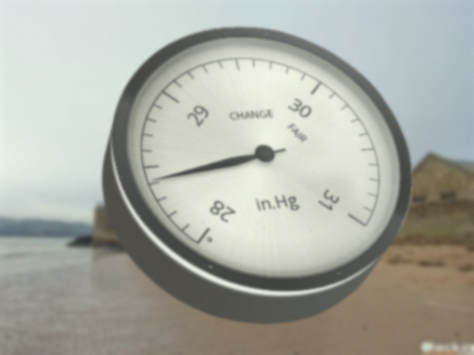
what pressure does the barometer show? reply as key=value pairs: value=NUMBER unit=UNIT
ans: value=28.4 unit=inHg
